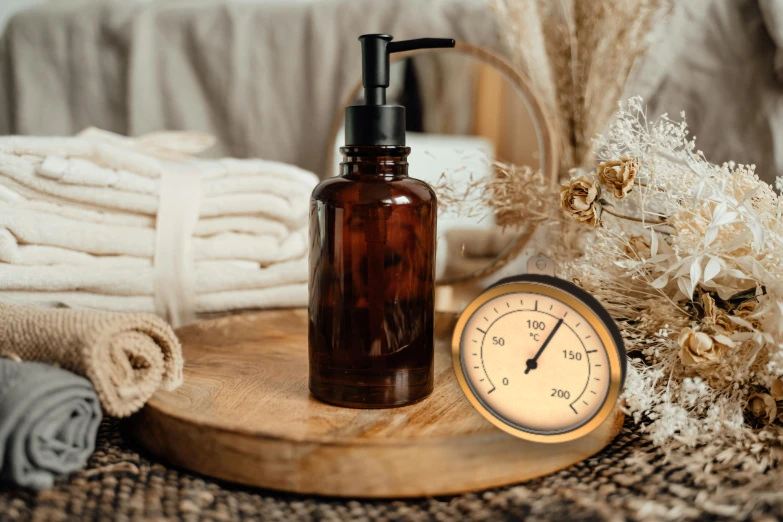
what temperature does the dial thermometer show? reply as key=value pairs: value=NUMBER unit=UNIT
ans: value=120 unit=°C
